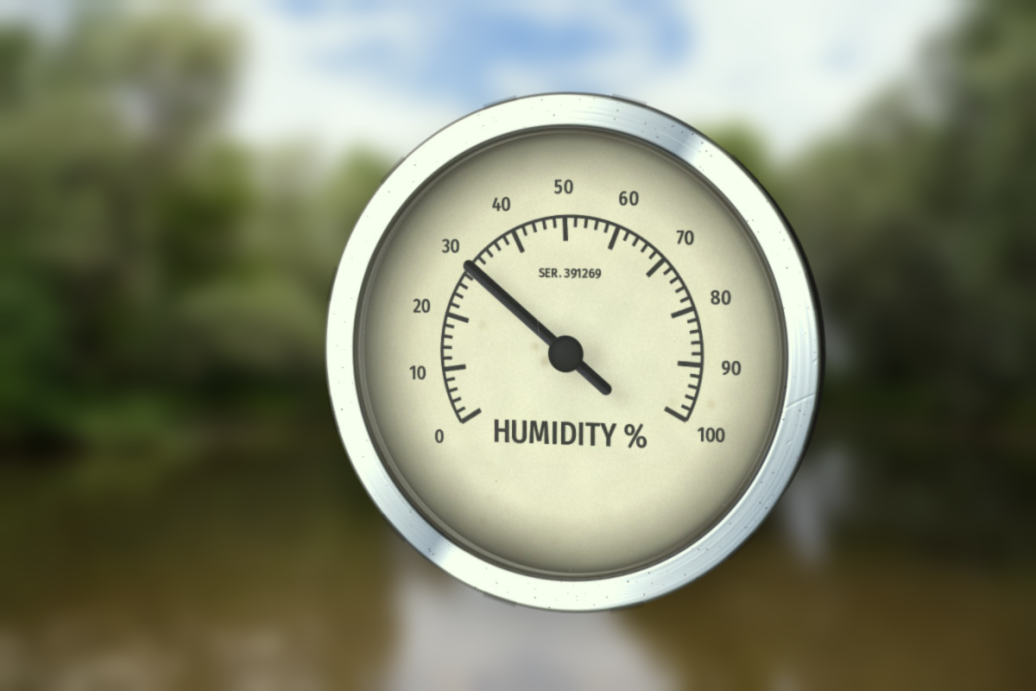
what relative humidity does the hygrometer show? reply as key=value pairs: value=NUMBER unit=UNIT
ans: value=30 unit=%
